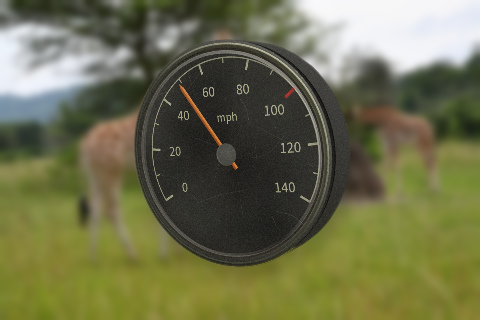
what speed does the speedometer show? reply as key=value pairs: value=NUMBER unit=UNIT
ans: value=50 unit=mph
